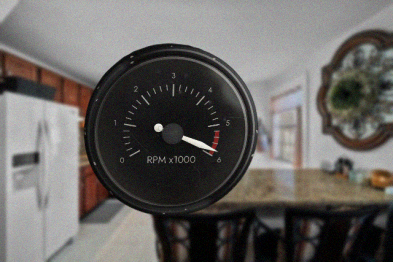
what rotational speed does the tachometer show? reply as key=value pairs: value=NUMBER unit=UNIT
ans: value=5800 unit=rpm
